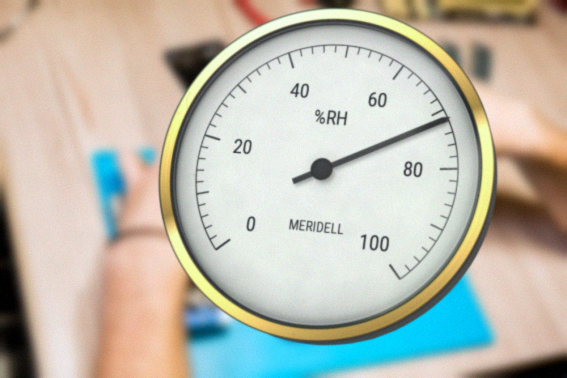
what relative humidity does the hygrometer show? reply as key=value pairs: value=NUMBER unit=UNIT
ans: value=72 unit=%
